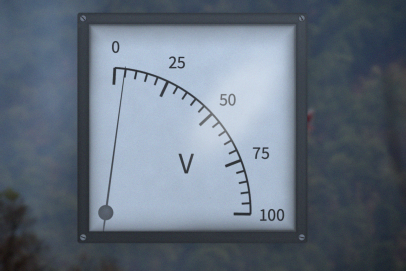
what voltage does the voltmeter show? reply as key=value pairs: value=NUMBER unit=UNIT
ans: value=5 unit=V
